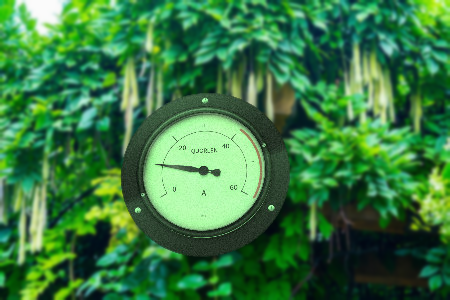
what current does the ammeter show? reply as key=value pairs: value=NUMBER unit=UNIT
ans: value=10 unit=A
